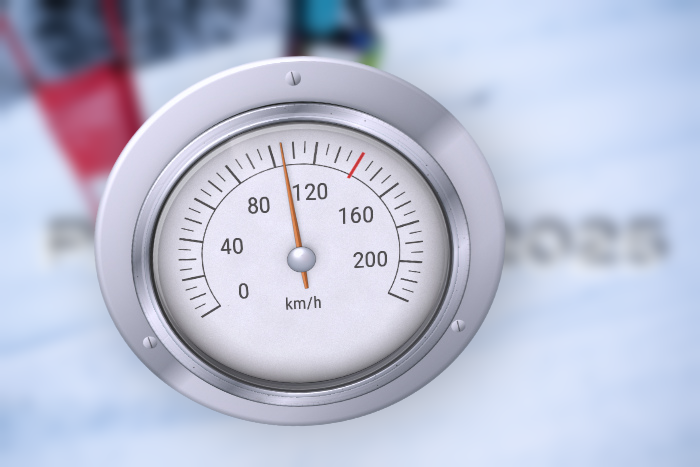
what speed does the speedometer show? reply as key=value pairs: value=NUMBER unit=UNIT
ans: value=105 unit=km/h
